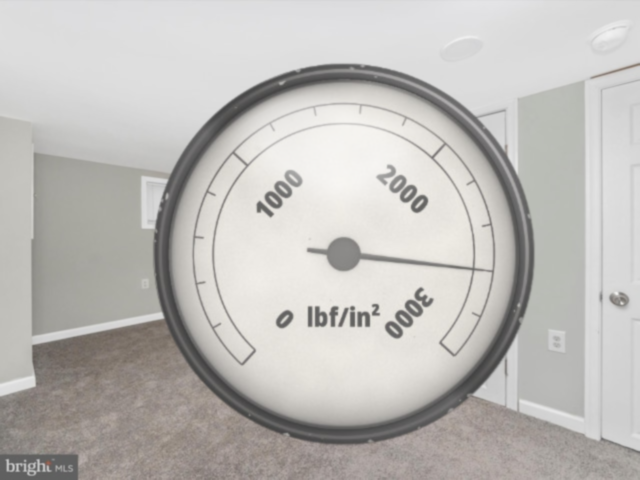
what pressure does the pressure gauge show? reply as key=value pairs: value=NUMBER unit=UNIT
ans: value=2600 unit=psi
